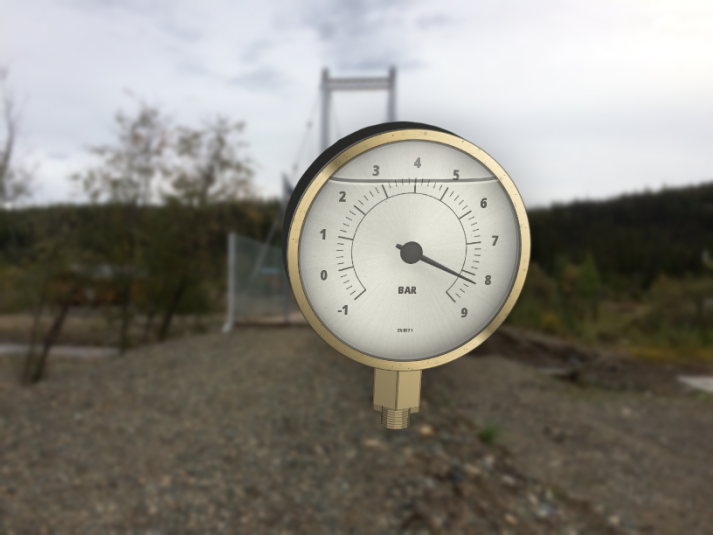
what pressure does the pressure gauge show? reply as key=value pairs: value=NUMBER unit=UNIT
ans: value=8.2 unit=bar
